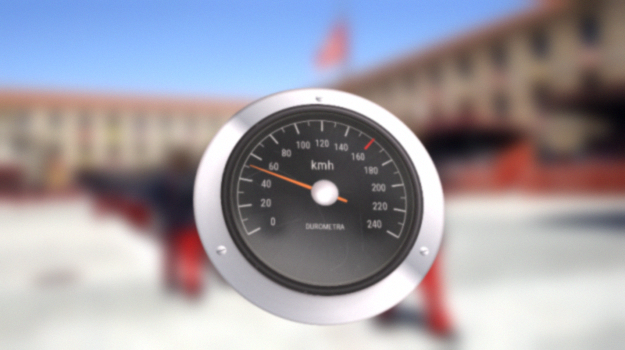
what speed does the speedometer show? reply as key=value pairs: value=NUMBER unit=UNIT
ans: value=50 unit=km/h
